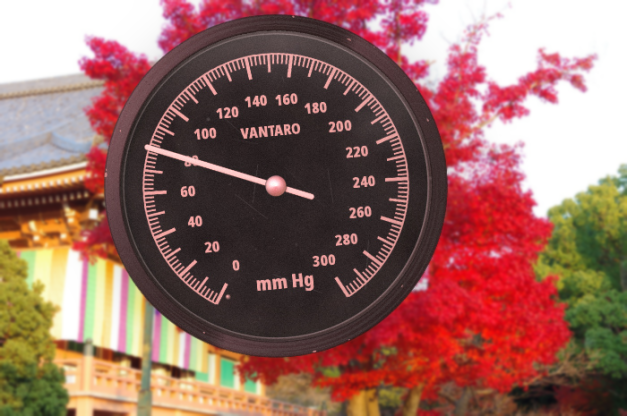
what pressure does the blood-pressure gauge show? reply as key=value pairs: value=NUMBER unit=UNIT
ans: value=80 unit=mmHg
